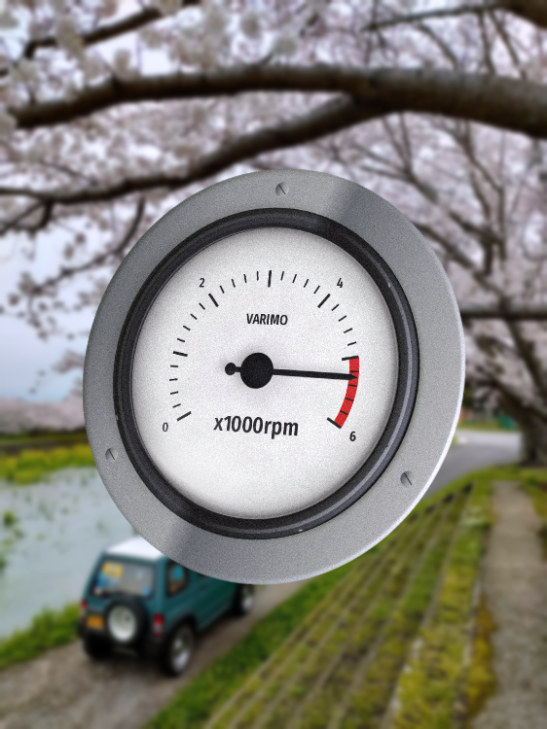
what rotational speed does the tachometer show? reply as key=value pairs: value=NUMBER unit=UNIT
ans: value=5300 unit=rpm
